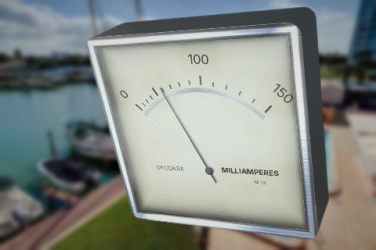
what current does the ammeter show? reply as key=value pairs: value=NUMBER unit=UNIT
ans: value=60 unit=mA
